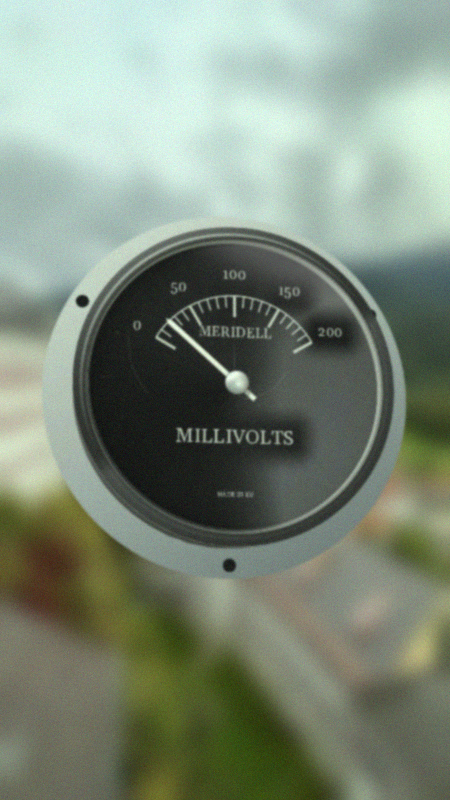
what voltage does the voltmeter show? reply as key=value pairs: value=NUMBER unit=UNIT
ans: value=20 unit=mV
